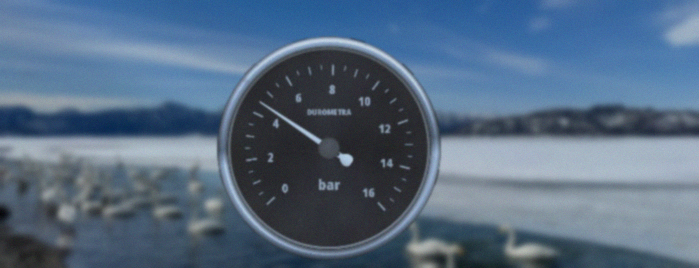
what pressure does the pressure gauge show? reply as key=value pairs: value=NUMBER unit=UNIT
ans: value=4.5 unit=bar
